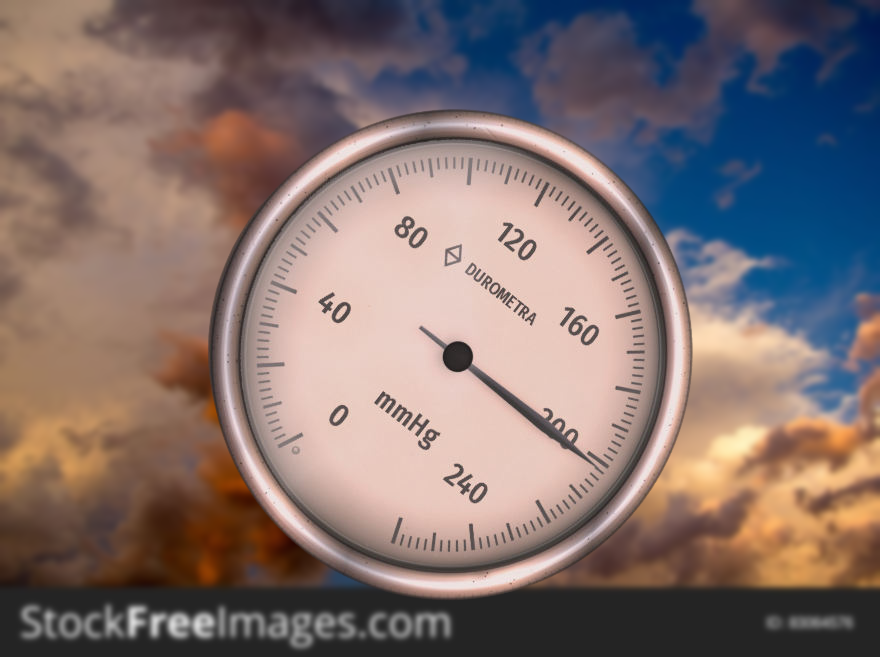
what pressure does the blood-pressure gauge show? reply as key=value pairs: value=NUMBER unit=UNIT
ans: value=202 unit=mmHg
